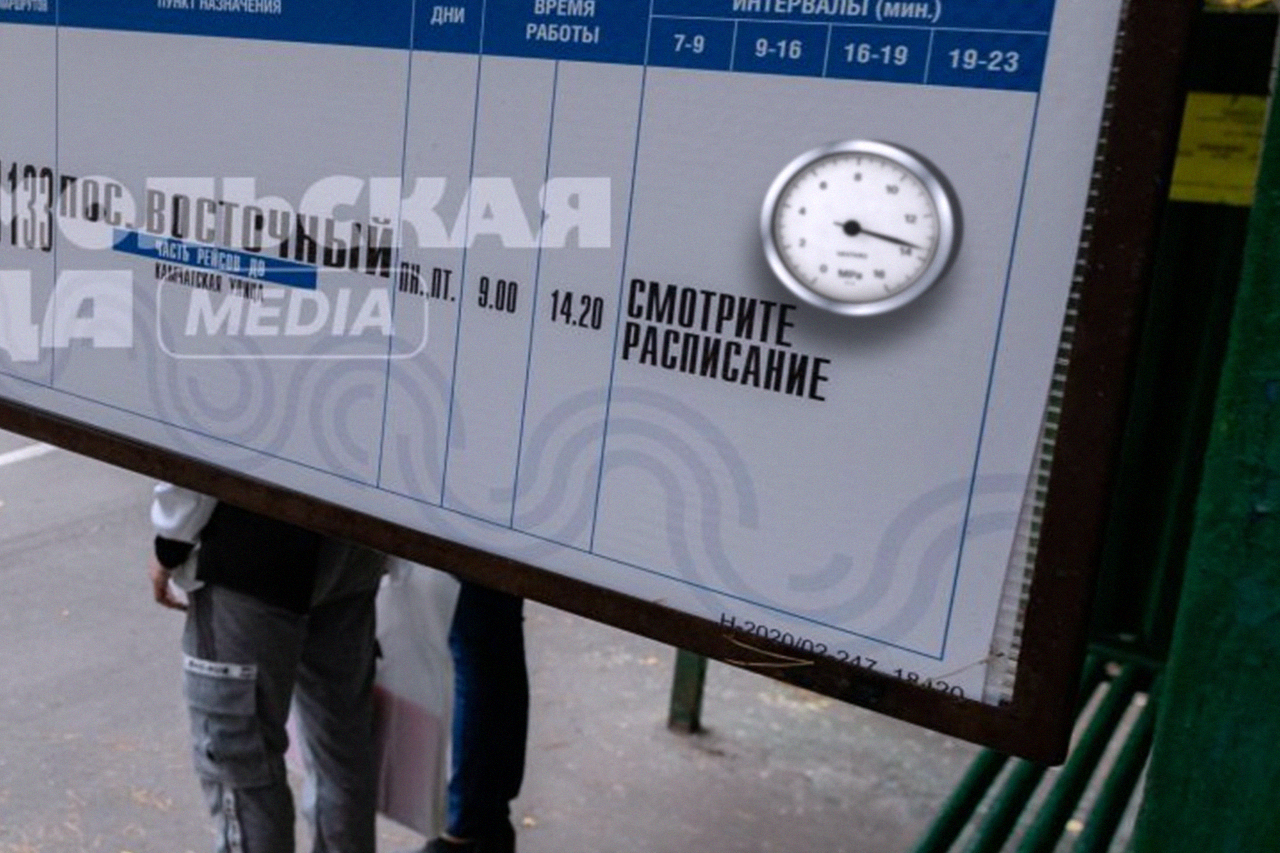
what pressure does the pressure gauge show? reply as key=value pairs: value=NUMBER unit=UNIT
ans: value=13.5 unit=MPa
